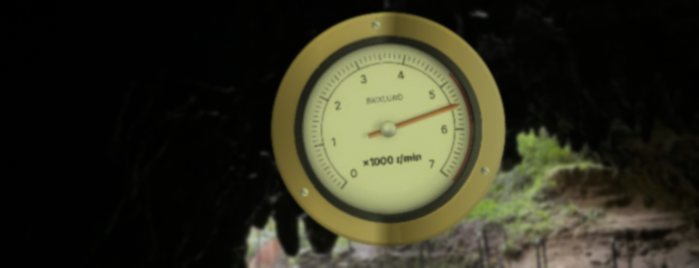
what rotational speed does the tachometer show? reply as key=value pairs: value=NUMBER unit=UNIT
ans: value=5500 unit=rpm
